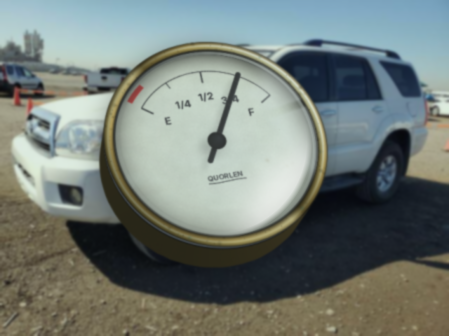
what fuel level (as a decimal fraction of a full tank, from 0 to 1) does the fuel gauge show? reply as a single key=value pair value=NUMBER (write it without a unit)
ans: value=0.75
